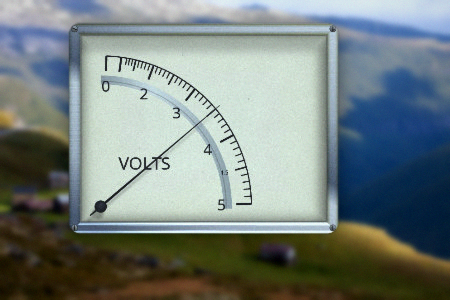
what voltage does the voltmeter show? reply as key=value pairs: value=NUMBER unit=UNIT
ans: value=3.5 unit=V
